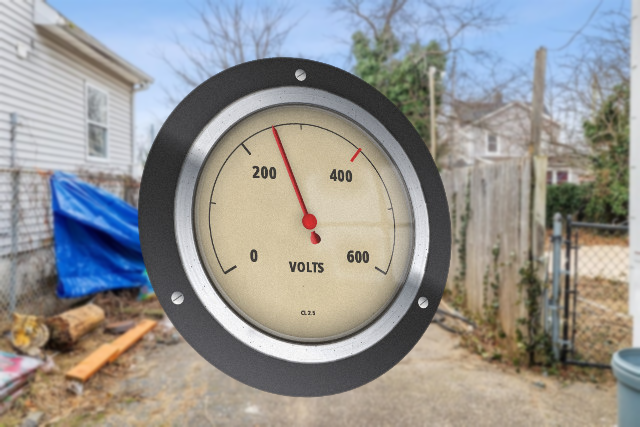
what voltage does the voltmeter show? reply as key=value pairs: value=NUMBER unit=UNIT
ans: value=250 unit=V
